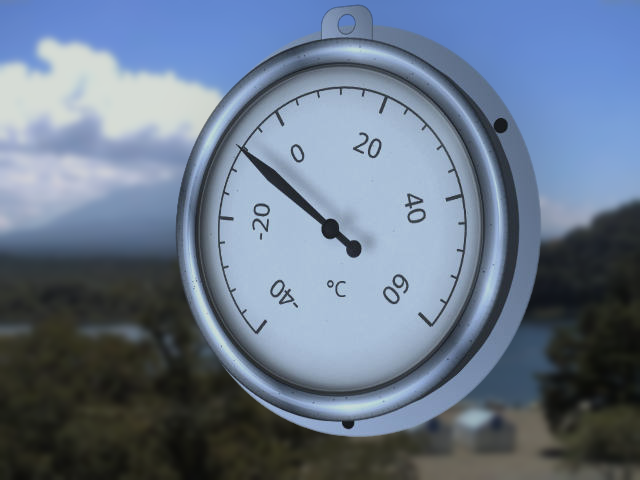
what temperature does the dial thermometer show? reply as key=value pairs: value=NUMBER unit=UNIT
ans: value=-8 unit=°C
